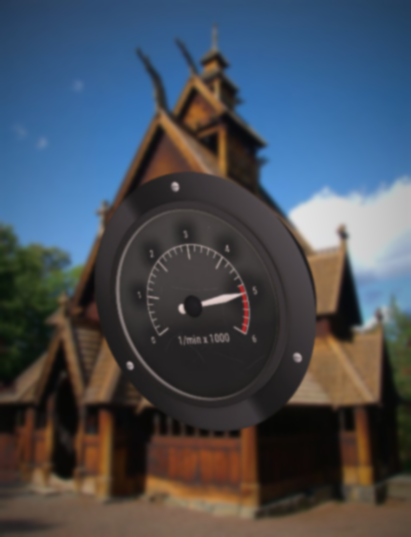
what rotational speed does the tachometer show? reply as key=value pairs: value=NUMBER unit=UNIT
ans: value=5000 unit=rpm
